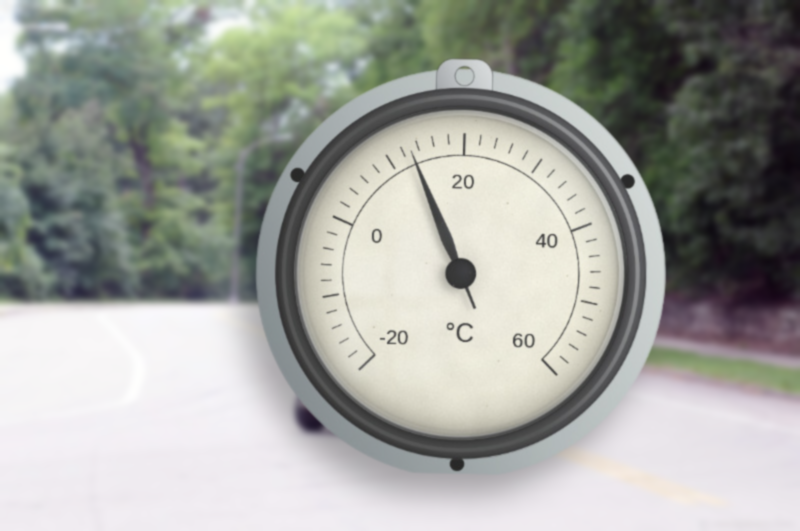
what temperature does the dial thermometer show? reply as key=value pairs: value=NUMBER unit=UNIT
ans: value=13 unit=°C
